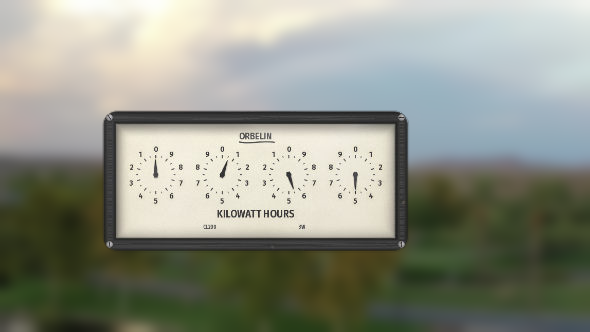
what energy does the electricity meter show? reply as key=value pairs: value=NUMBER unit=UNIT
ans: value=55 unit=kWh
